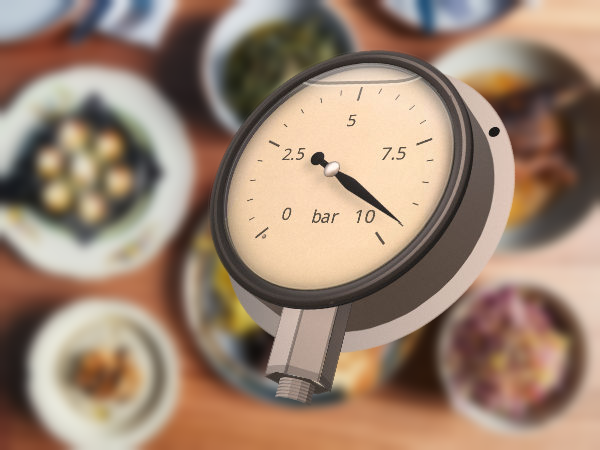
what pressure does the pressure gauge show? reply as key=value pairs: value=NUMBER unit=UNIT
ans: value=9.5 unit=bar
